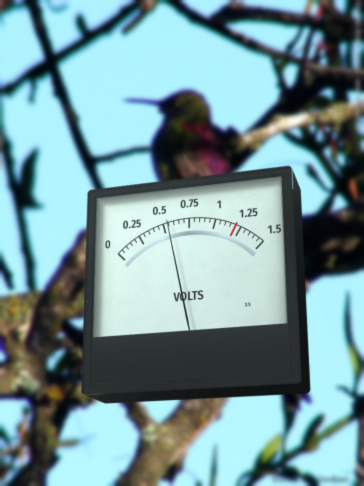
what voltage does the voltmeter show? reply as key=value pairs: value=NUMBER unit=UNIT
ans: value=0.55 unit=V
